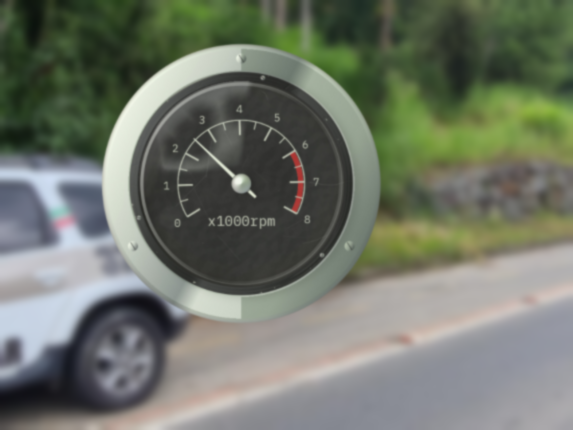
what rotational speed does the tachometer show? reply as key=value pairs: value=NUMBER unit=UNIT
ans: value=2500 unit=rpm
